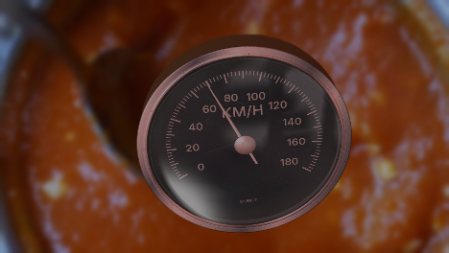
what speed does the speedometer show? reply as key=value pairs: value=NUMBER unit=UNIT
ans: value=70 unit=km/h
